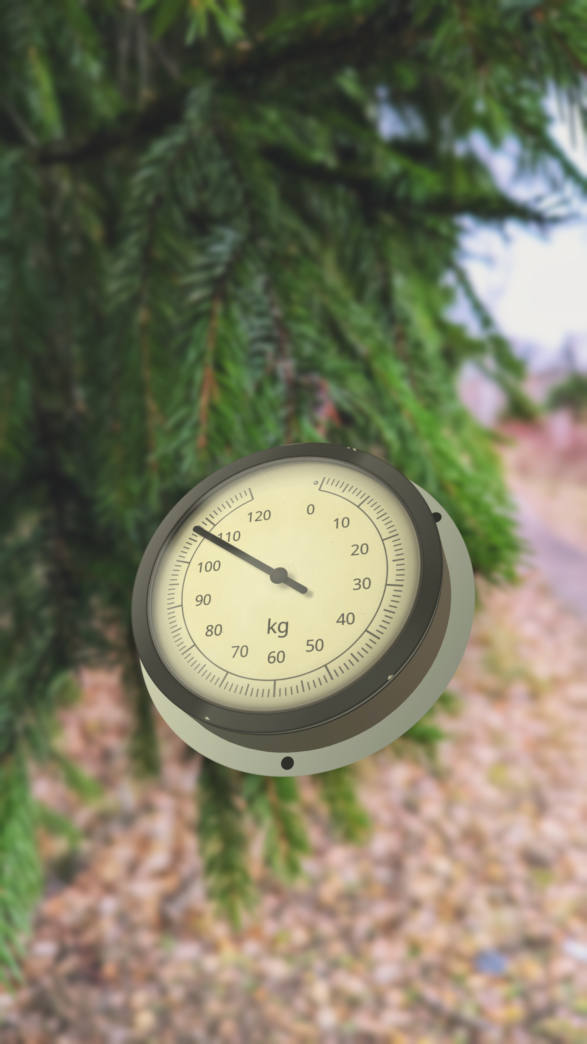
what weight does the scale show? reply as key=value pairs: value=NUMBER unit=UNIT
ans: value=107 unit=kg
